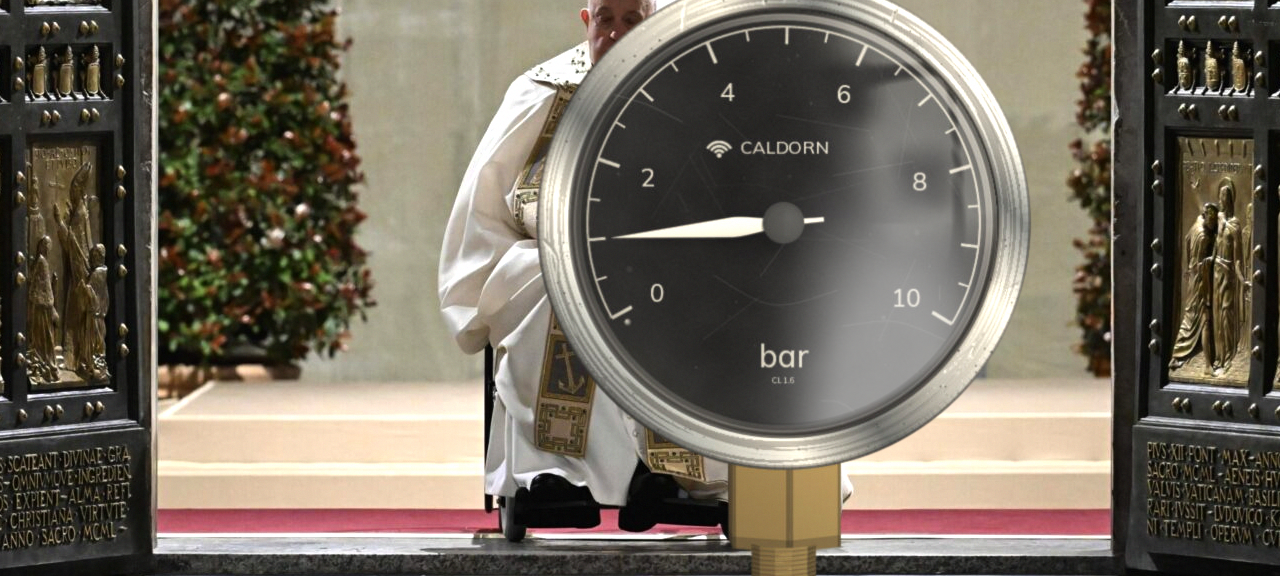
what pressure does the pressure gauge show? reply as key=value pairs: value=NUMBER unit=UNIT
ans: value=1 unit=bar
